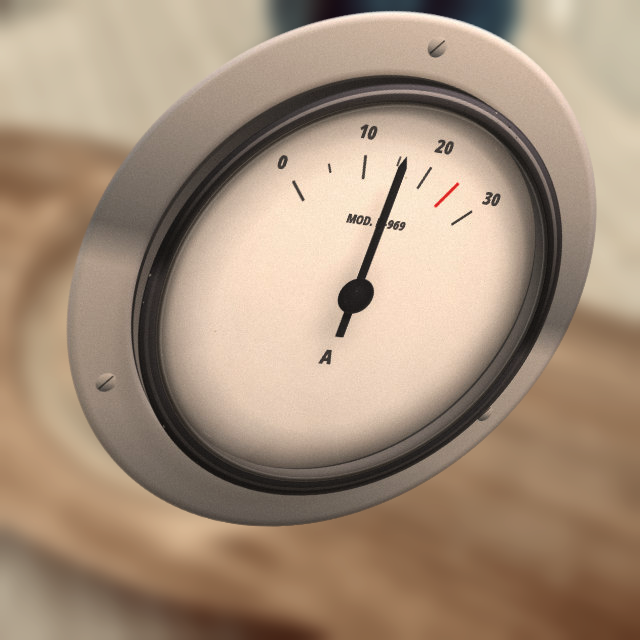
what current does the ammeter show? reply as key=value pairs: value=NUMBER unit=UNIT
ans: value=15 unit=A
